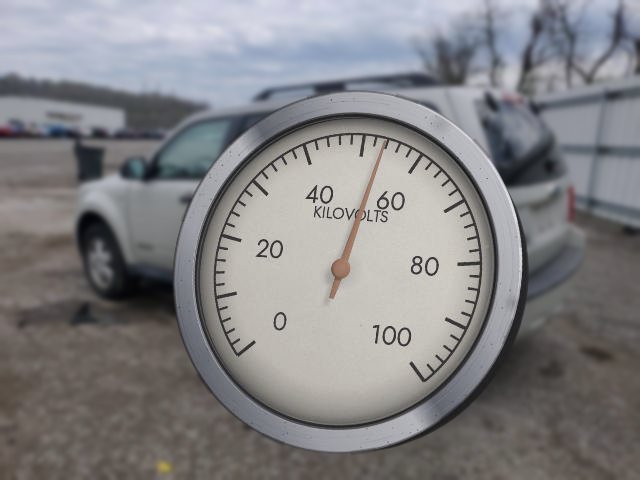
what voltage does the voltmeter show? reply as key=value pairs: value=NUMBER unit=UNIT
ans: value=54 unit=kV
